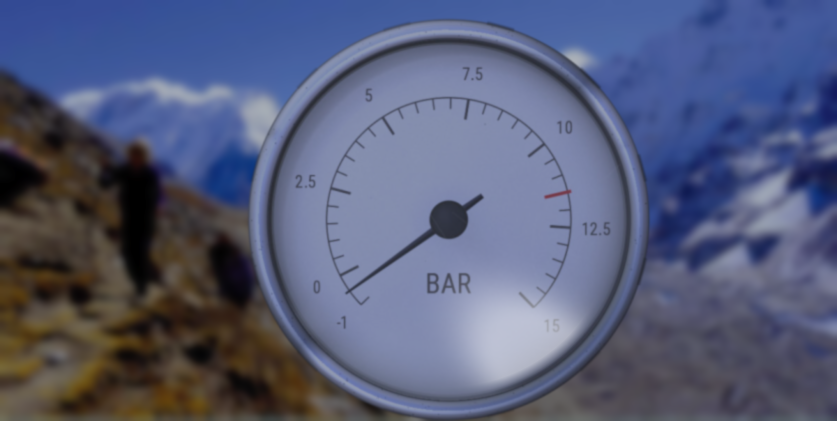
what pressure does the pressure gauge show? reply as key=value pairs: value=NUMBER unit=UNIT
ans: value=-0.5 unit=bar
